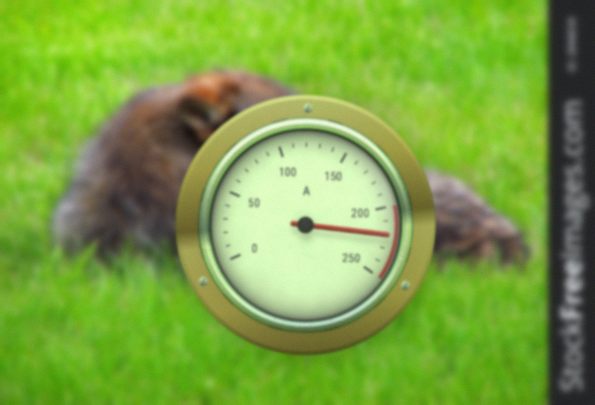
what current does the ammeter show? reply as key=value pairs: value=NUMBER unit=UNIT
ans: value=220 unit=A
